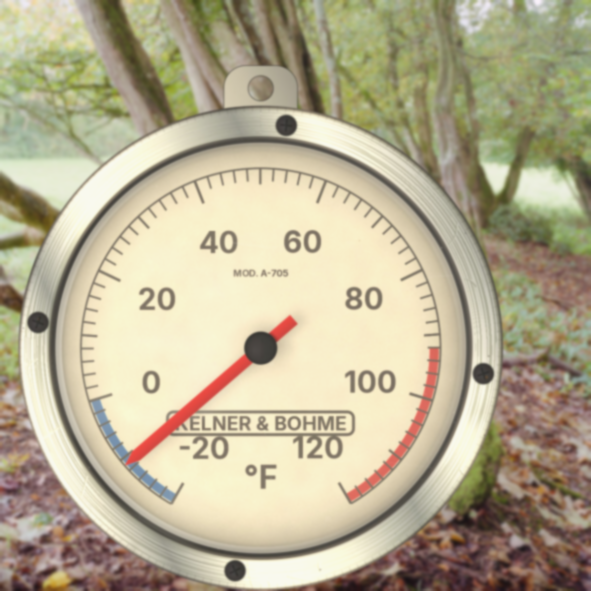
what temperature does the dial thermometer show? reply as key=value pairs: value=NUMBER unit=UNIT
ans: value=-11 unit=°F
